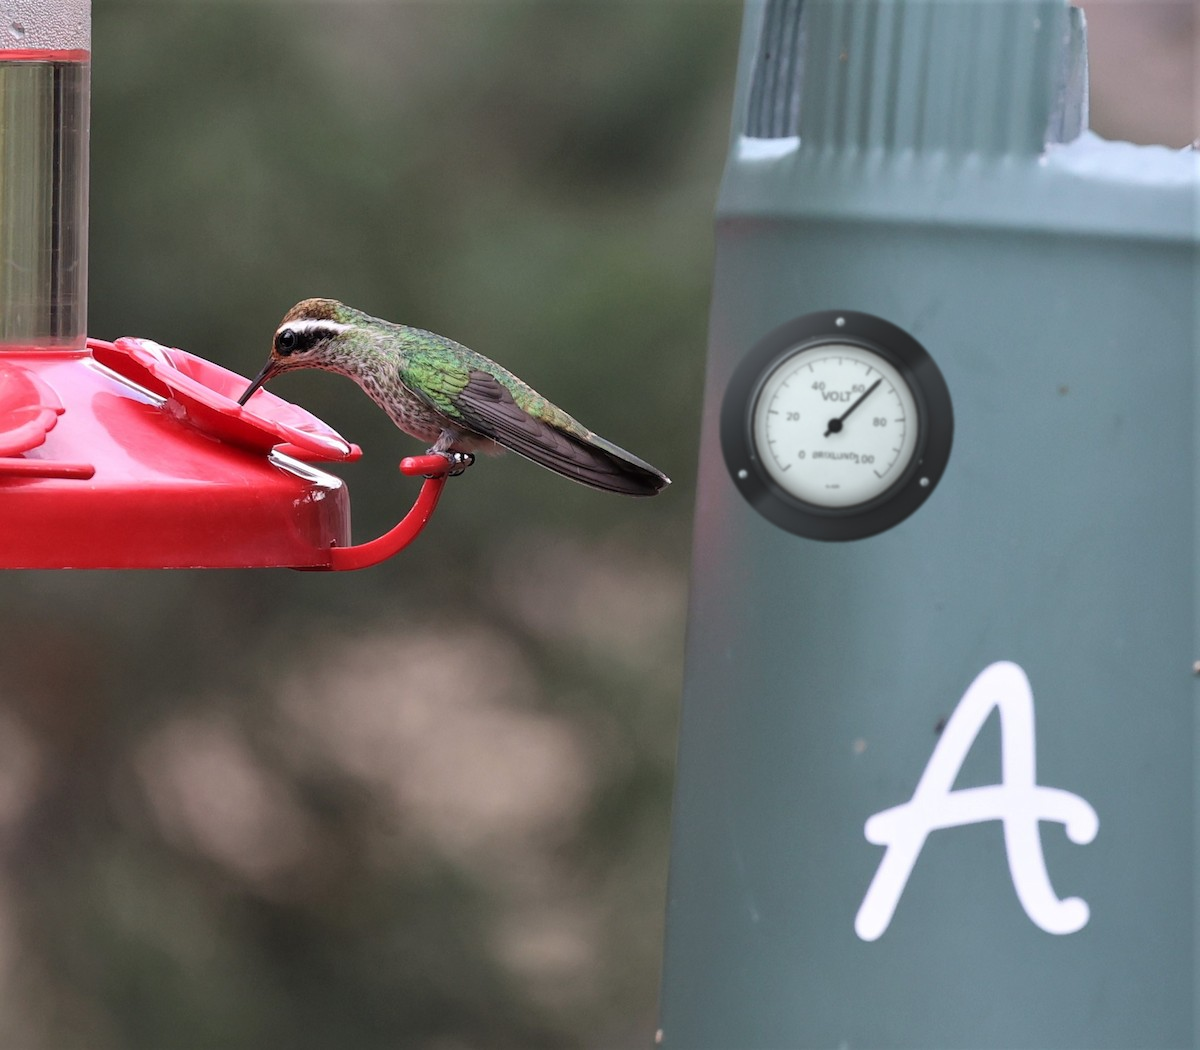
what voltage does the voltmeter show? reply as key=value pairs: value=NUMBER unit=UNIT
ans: value=65 unit=V
